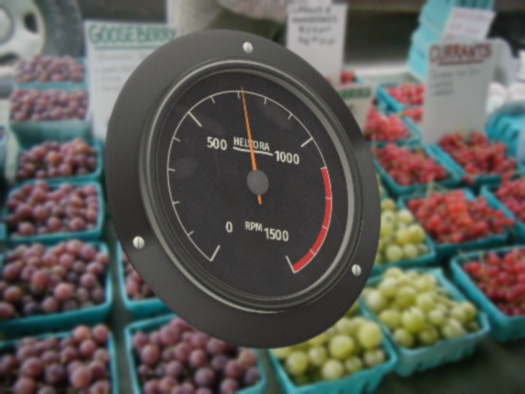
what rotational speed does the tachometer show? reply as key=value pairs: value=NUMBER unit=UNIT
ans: value=700 unit=rpm
